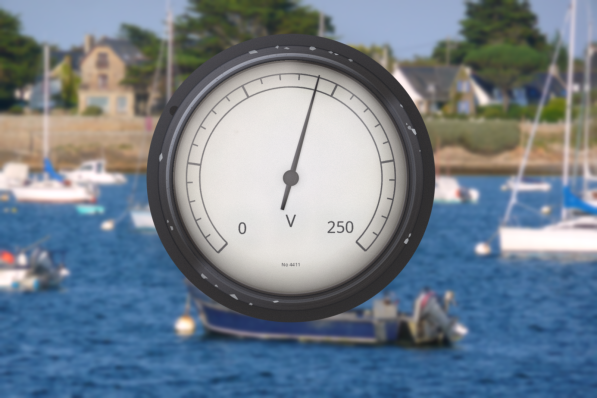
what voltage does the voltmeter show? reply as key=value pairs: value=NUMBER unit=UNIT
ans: value=140 unit=V
